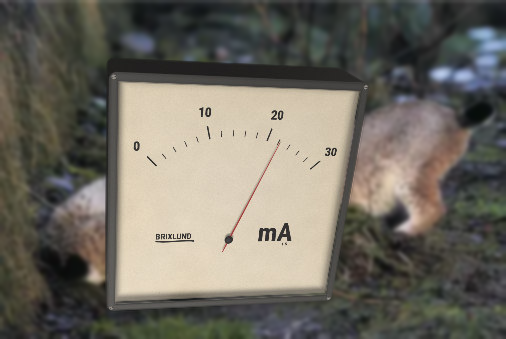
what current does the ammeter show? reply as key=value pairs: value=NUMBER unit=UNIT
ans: value=22 unit=mA
